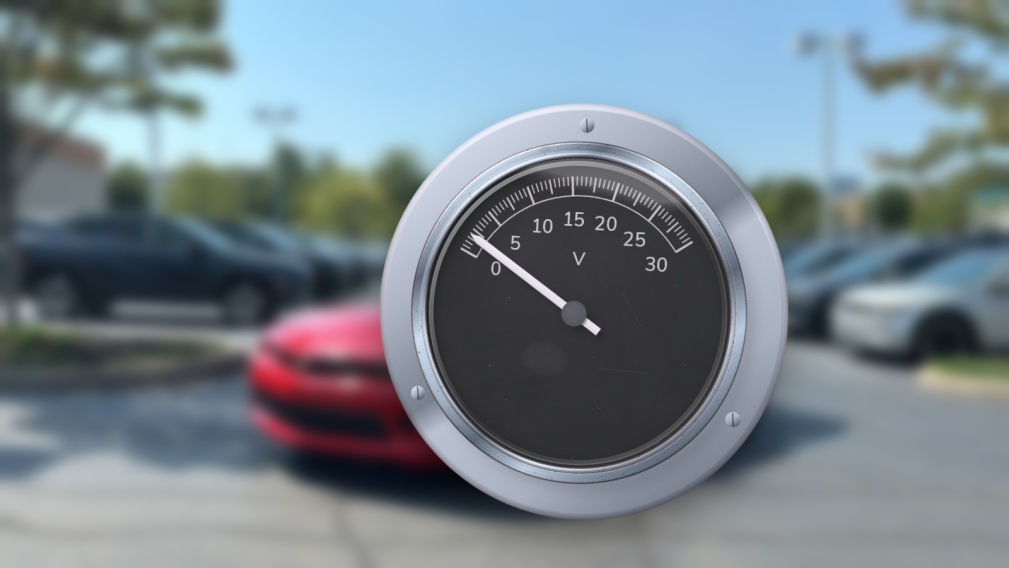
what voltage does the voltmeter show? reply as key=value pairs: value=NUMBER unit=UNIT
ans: value=2 unit=V
